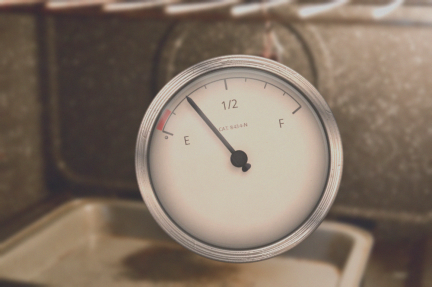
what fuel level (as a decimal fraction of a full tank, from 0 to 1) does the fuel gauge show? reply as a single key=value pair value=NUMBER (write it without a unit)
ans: value=0.25
